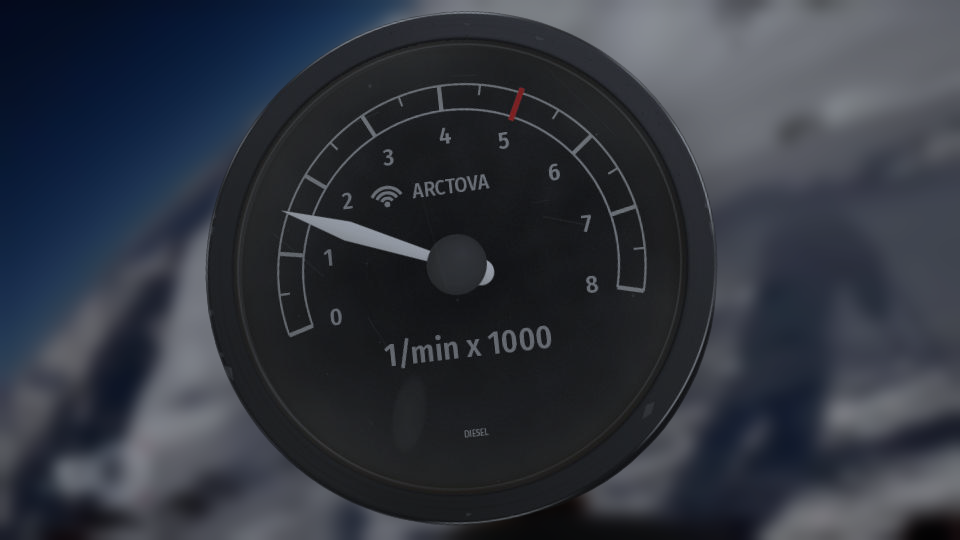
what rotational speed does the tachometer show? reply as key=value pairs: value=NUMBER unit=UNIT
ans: value=1500 unit=rpm
